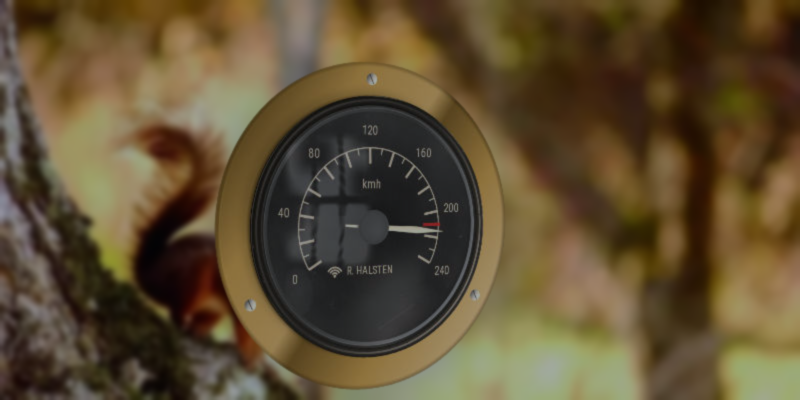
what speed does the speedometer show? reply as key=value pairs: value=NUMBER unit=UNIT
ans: value=215 unit=km/h
